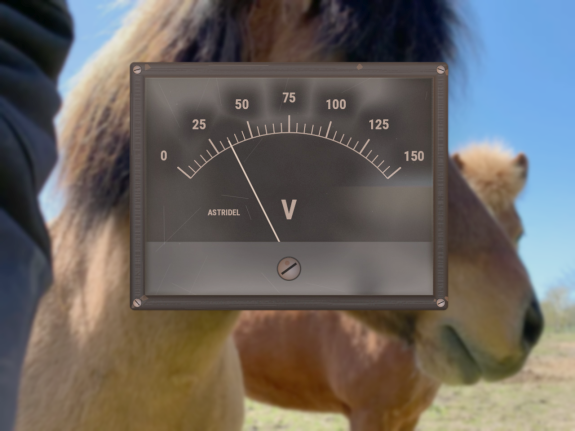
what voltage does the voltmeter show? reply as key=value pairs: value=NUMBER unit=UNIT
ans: value=35 unit=V
